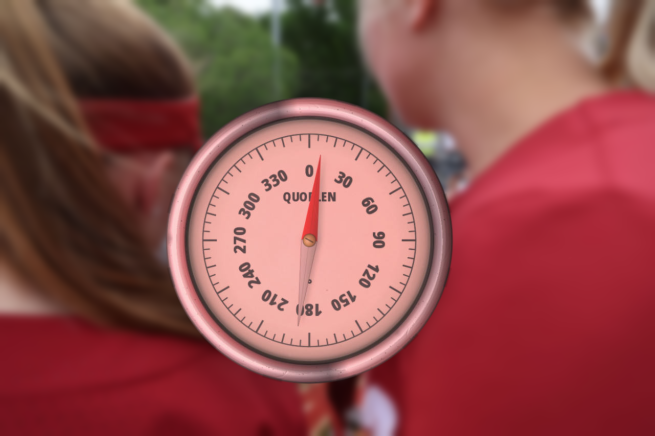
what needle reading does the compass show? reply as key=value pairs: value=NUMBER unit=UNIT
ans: value=7.5 unit=°
